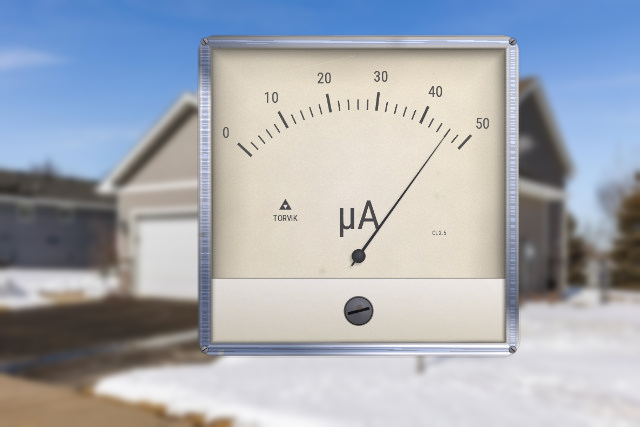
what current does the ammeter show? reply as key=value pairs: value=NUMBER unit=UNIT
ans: value=46 unit=µA
